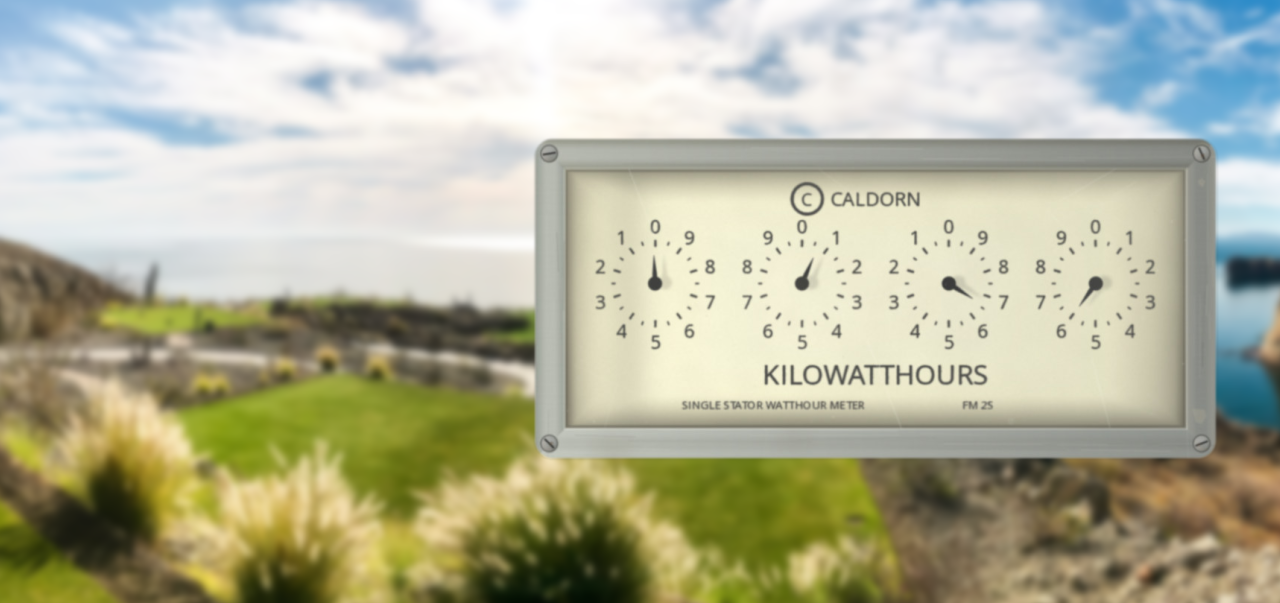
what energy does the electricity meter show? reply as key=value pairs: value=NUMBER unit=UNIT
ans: value=66 unit=kWh
